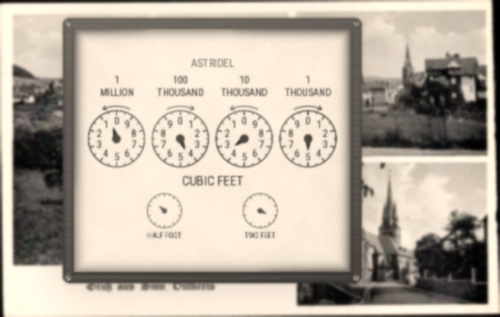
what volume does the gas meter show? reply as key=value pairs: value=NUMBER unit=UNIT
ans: value=43500 unit=ft³
